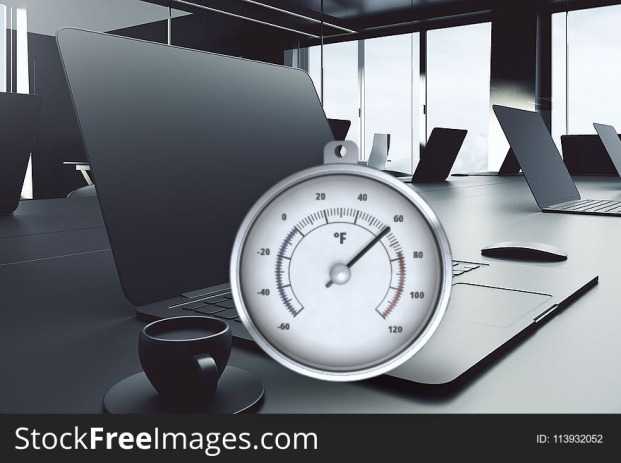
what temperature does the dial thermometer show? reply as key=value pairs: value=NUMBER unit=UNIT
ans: value=60 unit=°F
